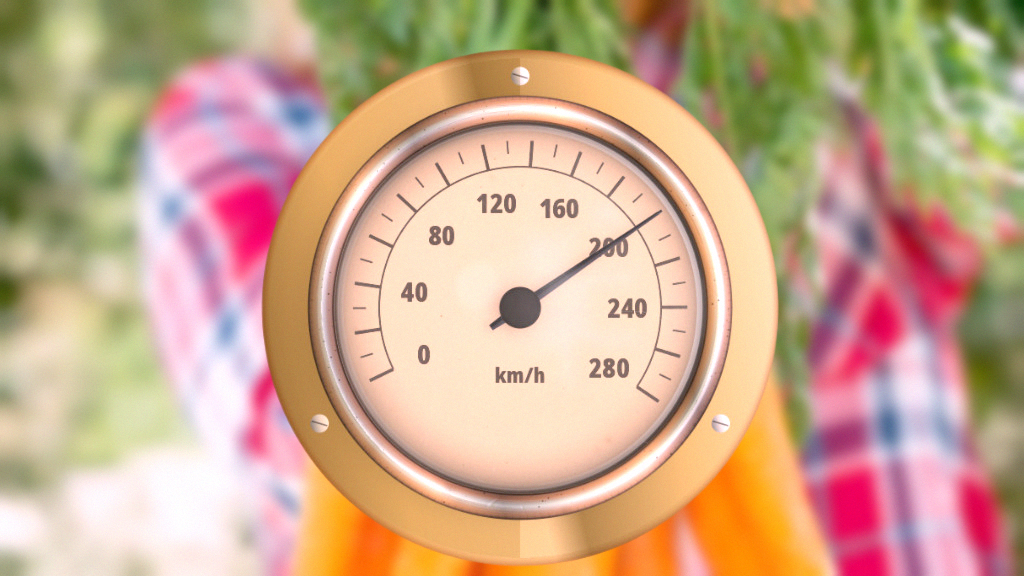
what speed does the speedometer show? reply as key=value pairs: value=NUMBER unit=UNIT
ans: value=200 unit=km/h
